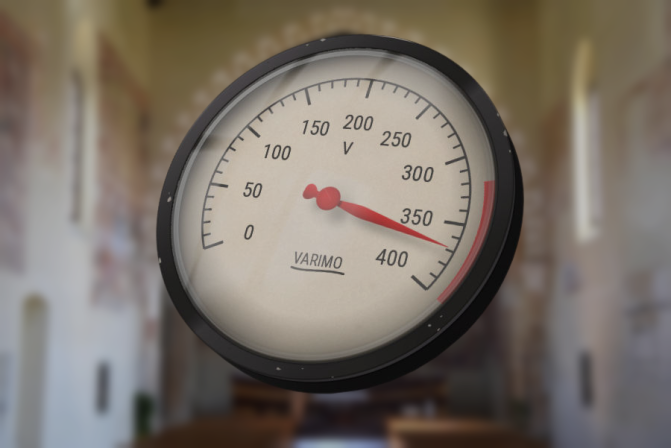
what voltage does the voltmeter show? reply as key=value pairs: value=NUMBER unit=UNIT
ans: value=370 unit=V
